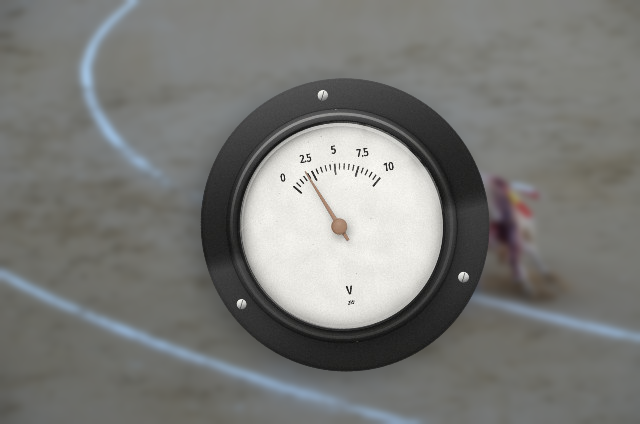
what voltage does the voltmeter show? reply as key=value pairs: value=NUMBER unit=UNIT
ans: value=2 unit=V
